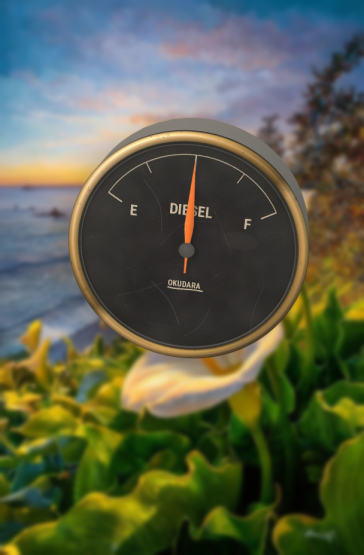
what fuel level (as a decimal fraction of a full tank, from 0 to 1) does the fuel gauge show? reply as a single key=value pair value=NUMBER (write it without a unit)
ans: value=0.5
